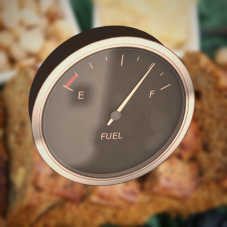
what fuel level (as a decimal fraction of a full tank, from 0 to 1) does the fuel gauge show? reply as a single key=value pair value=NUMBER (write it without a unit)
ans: value=0.75
